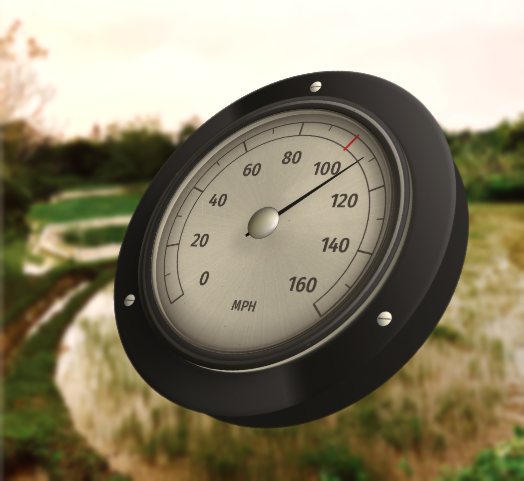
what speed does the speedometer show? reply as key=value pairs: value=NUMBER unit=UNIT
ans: value=110 unit=mph
